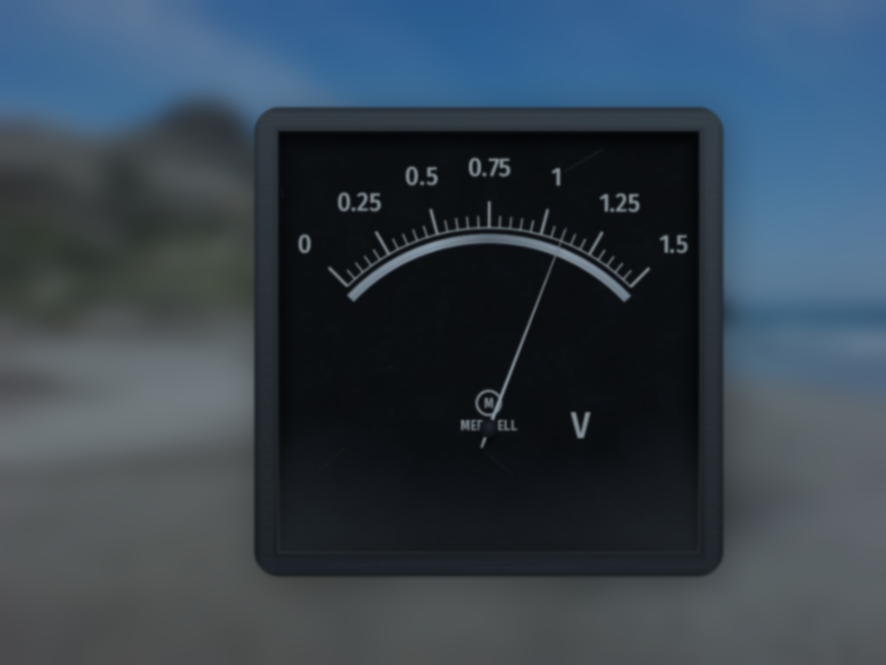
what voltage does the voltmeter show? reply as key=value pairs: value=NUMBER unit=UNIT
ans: value=1.1 unit=V
